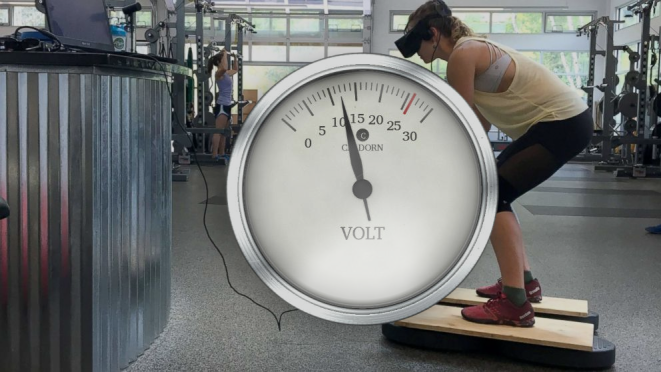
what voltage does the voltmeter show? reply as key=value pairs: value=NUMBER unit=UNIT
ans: value=12 unit=V
